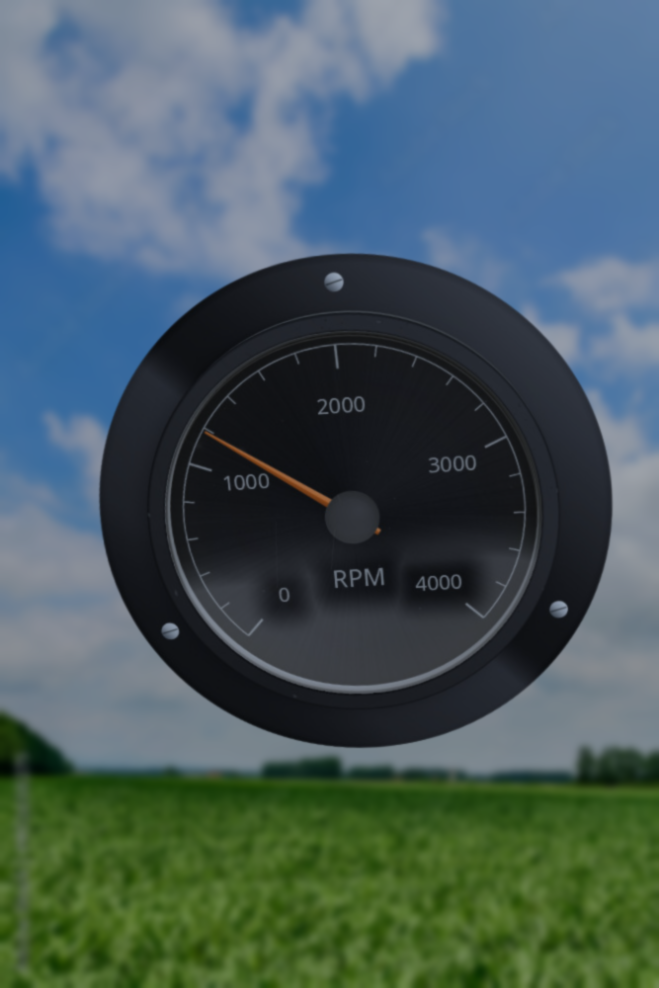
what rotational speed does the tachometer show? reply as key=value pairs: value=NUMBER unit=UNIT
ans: value=1200 unit=rpm
